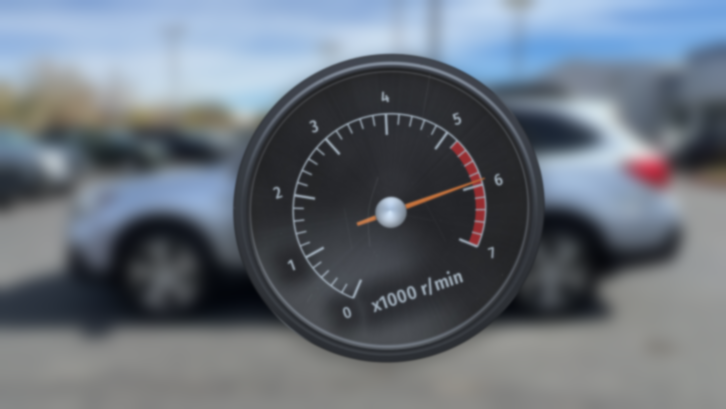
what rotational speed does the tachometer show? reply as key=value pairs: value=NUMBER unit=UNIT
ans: value=5900 unit=rpm
